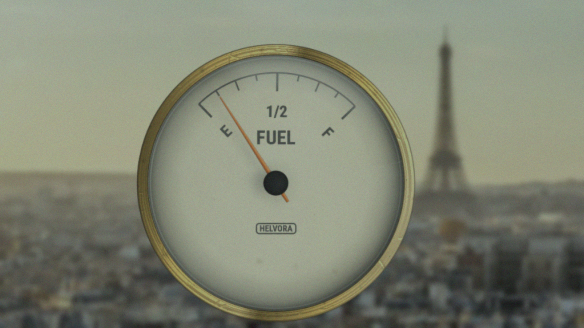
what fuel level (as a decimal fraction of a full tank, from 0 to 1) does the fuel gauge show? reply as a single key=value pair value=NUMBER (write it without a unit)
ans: value=0.125
